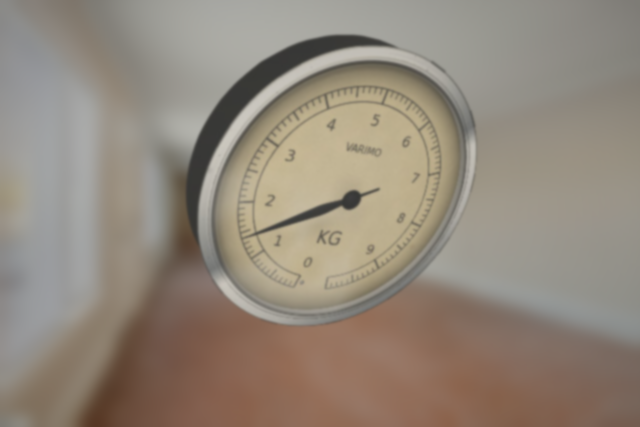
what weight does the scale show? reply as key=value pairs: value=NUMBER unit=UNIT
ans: value=1.5 unit=kg
